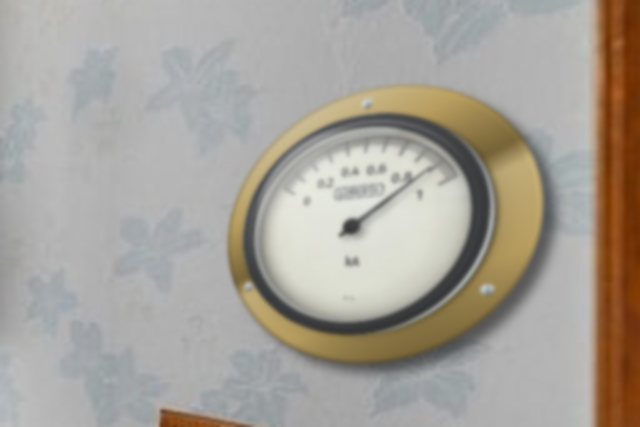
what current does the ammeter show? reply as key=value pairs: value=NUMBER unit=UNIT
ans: value=0.9 unit=kA
